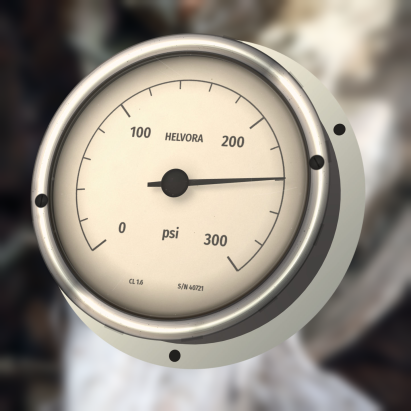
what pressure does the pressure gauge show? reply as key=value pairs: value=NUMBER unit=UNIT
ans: value=240 unit=psi
